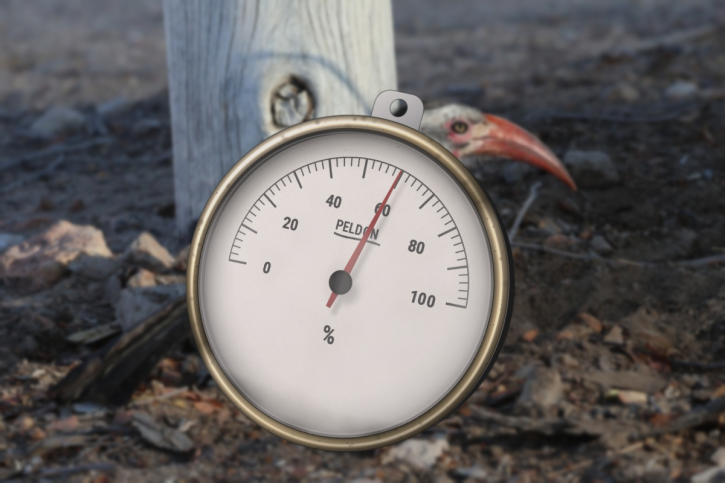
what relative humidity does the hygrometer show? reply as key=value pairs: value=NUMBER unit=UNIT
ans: value=60 unit=%
